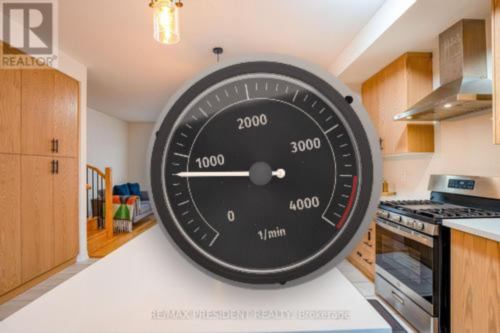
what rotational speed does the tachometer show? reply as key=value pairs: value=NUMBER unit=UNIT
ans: value=800 unit=rpm
